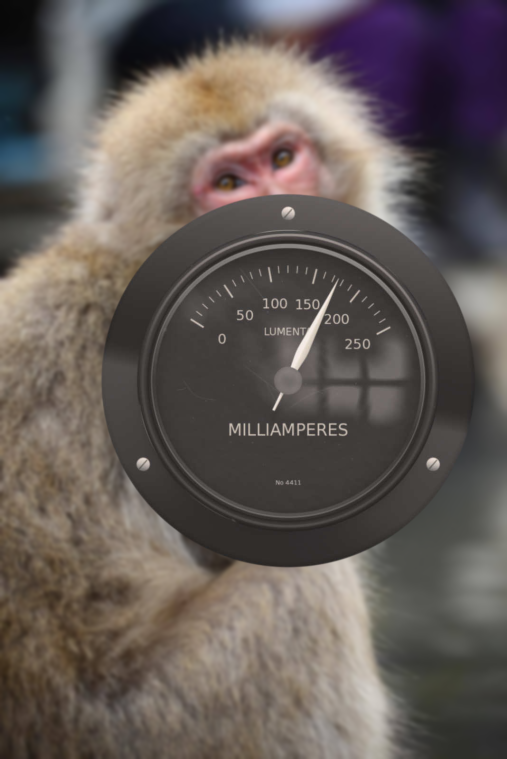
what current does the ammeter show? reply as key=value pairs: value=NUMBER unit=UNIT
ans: value=175 unit=mA
